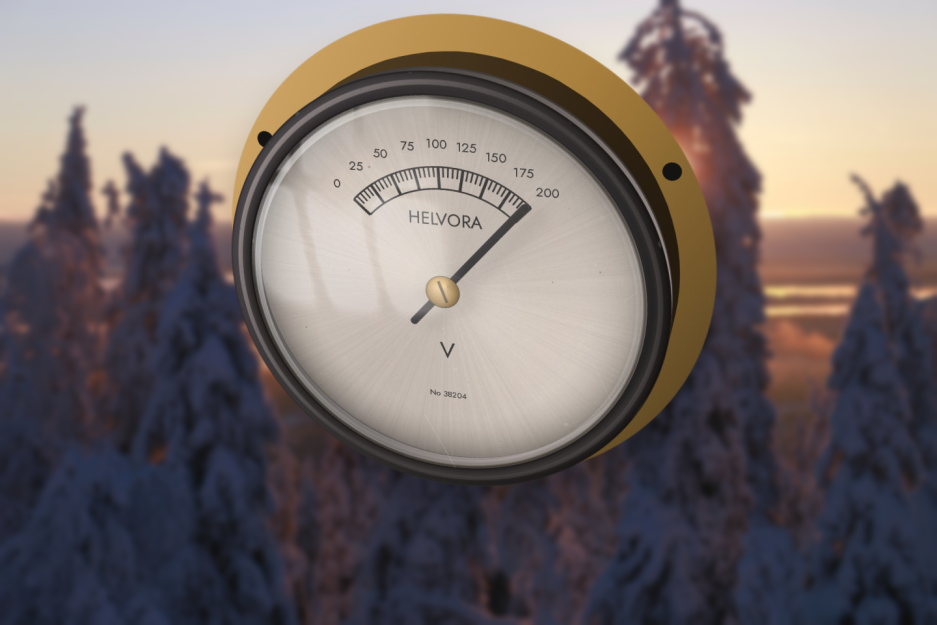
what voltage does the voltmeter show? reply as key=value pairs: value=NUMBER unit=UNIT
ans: value=195 unit=V
